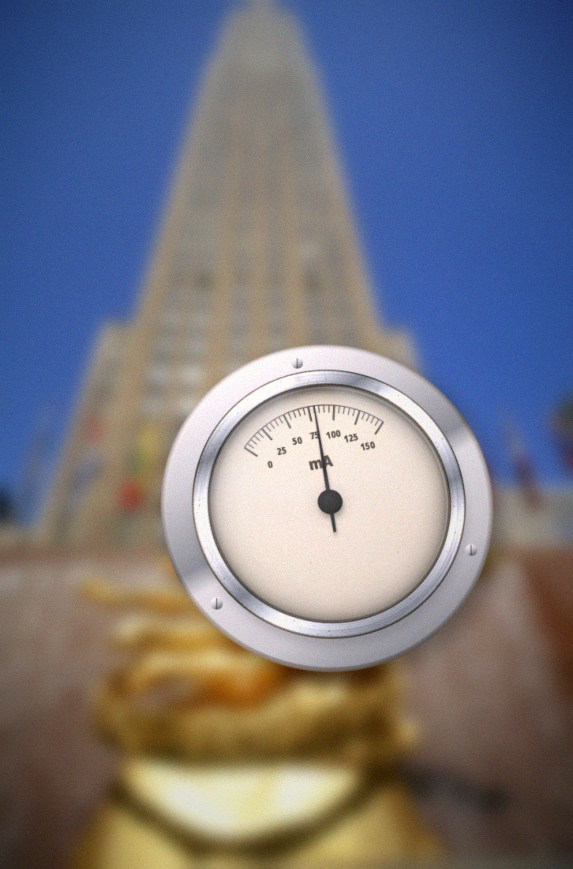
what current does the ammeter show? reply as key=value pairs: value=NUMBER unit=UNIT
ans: value=80 unit=mA
